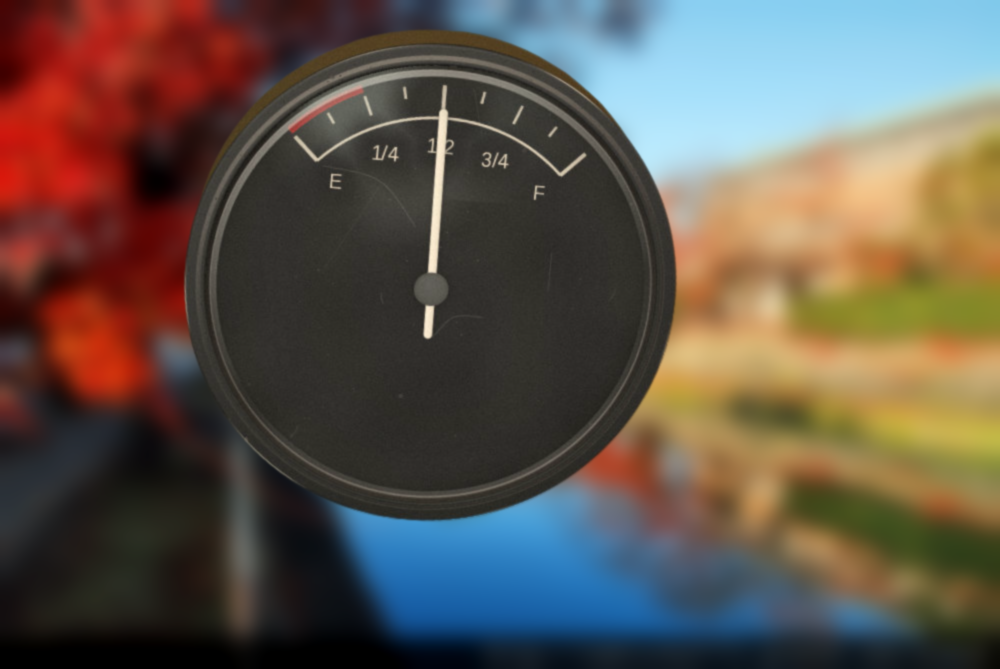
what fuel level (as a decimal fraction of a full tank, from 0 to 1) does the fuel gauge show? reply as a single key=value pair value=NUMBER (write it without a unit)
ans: value=0.5
